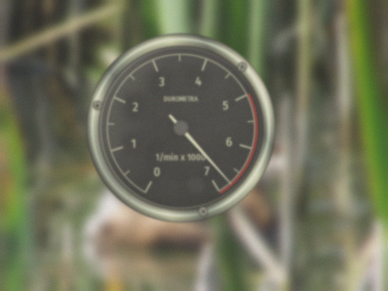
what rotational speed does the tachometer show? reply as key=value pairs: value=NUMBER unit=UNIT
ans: value=6750 unit=rpm
